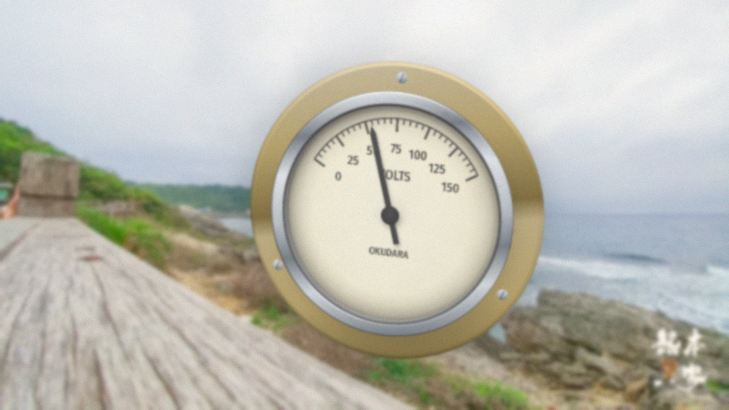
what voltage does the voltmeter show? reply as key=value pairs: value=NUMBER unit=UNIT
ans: value=55 unit=V
